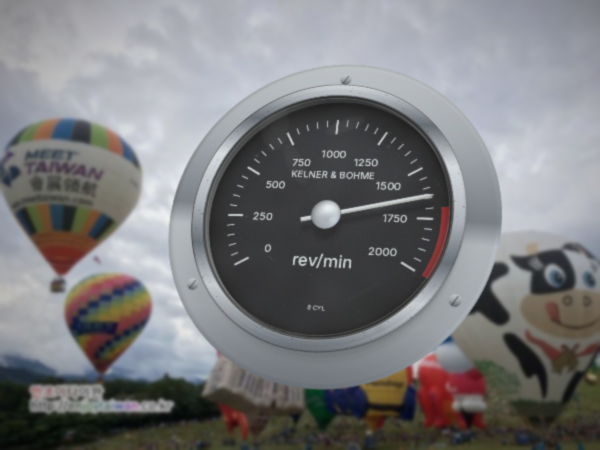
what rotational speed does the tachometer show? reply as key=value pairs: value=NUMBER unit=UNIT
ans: value=1650 unit=rpm
